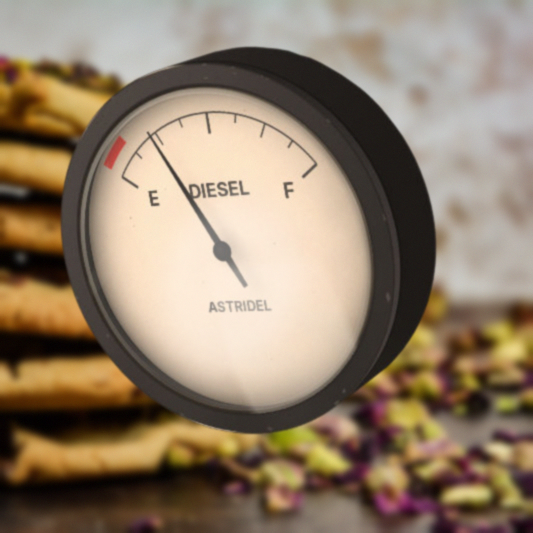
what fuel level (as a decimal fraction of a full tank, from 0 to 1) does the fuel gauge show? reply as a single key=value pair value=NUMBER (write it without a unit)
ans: value=0.25
